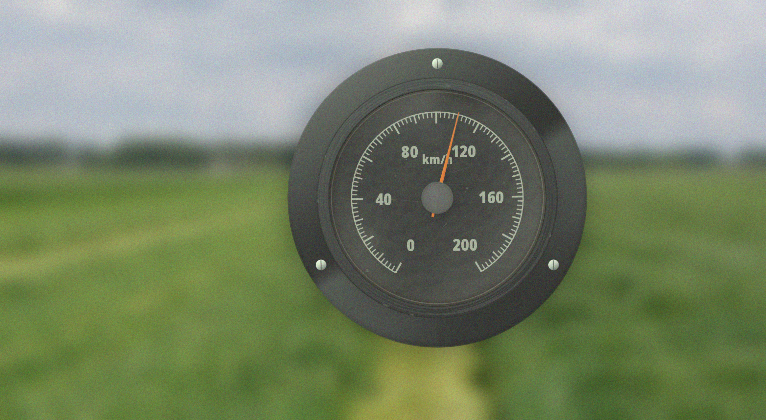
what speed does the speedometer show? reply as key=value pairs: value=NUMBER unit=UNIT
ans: value=110 unit=km/h
